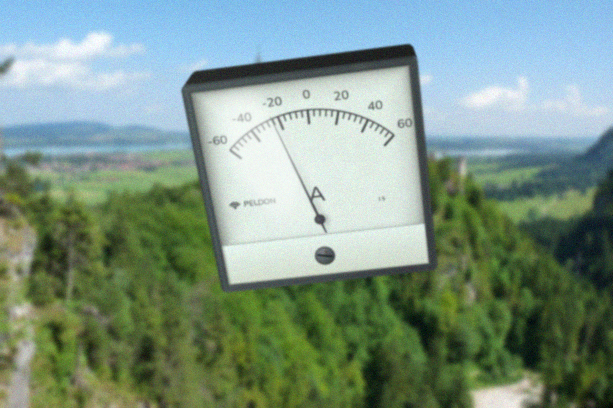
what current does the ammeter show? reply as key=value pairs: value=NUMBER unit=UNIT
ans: value=-24 unit=A
